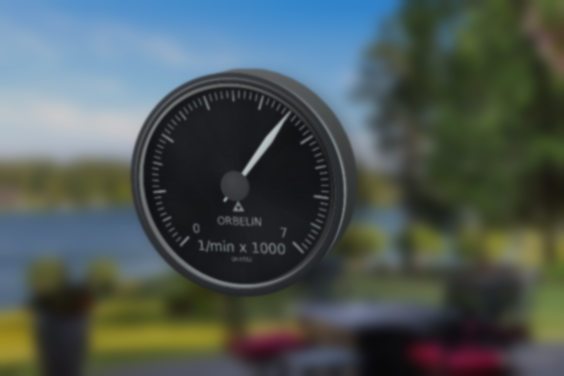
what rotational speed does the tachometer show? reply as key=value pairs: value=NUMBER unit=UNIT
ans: value=4500 unit=rpm
